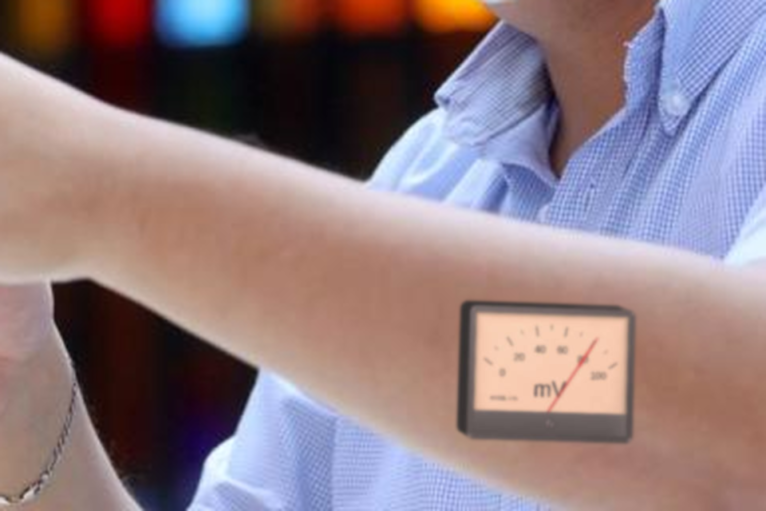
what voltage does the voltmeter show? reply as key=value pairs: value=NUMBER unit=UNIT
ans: value=80 unit=mV
